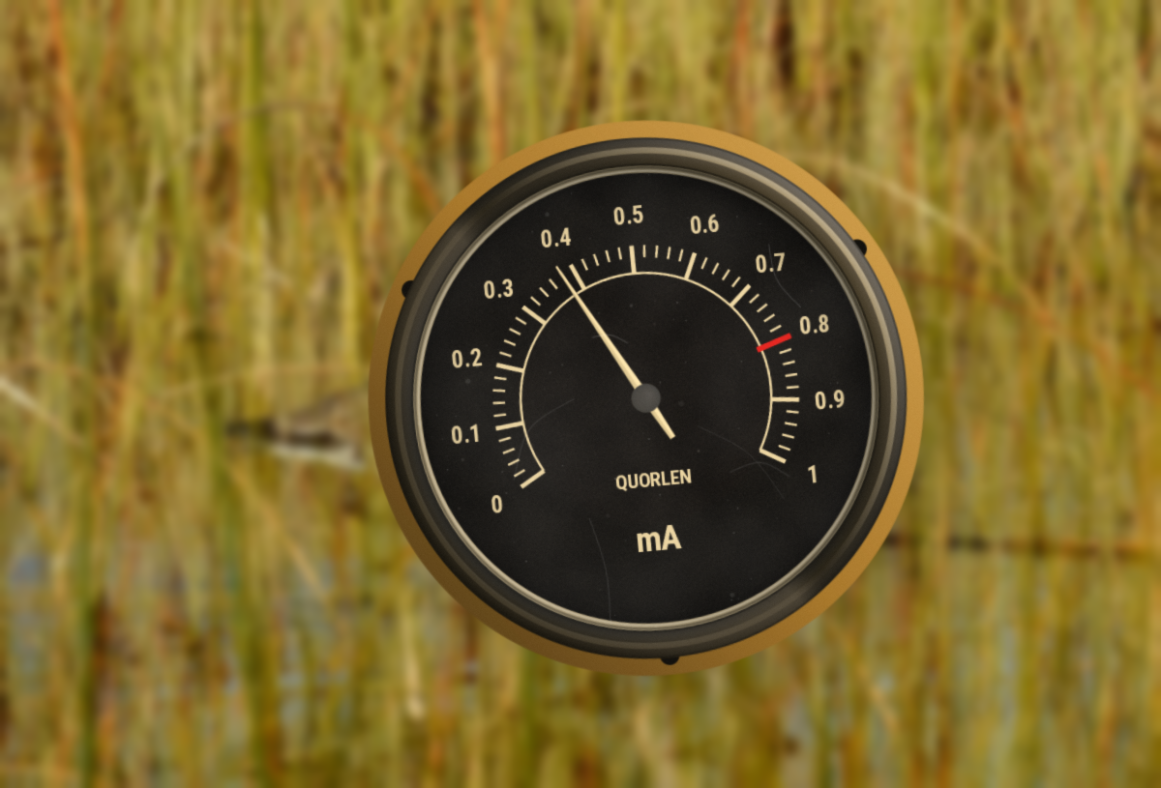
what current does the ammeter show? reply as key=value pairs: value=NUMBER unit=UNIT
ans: value=0.38 unit=mA
